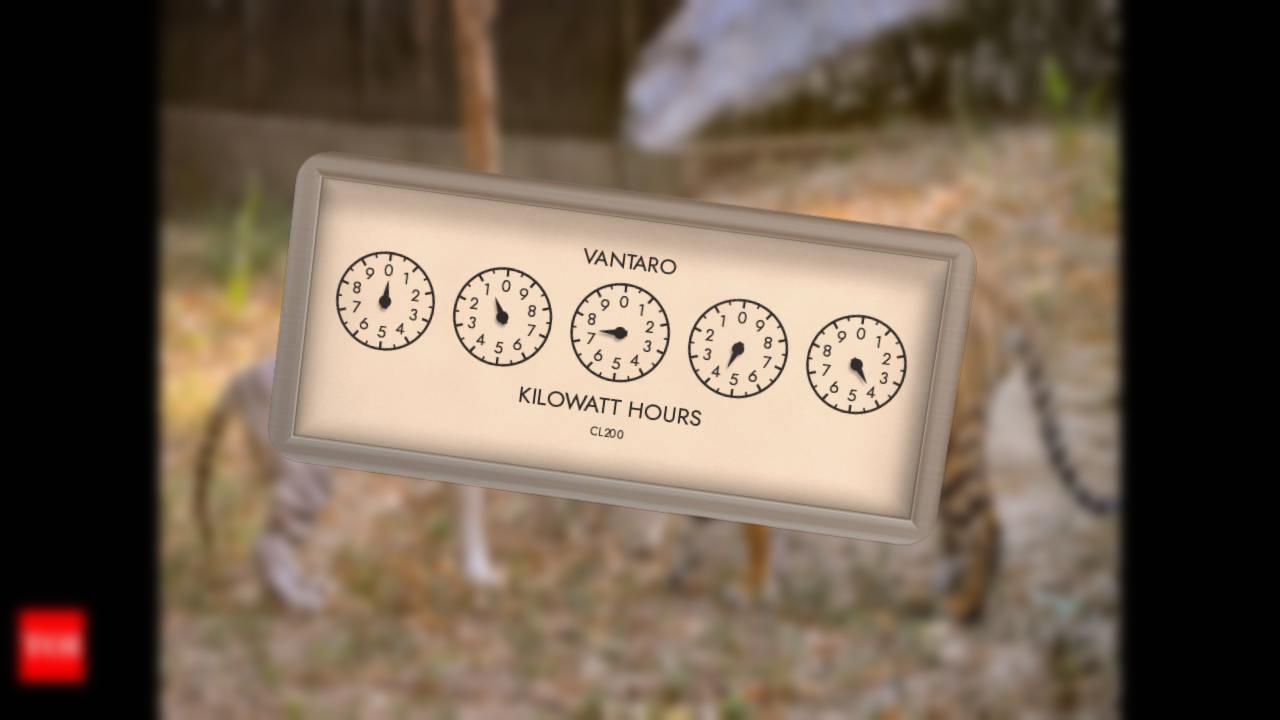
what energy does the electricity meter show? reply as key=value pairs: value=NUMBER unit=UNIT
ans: value=744 unit=kWh
